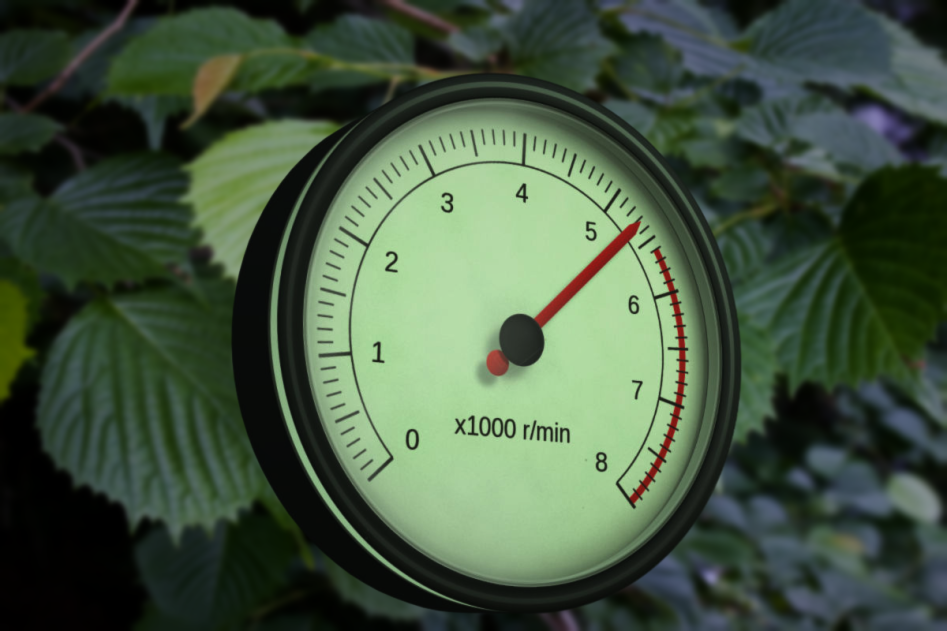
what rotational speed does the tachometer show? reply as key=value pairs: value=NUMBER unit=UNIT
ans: value=5300 unit=rpm
